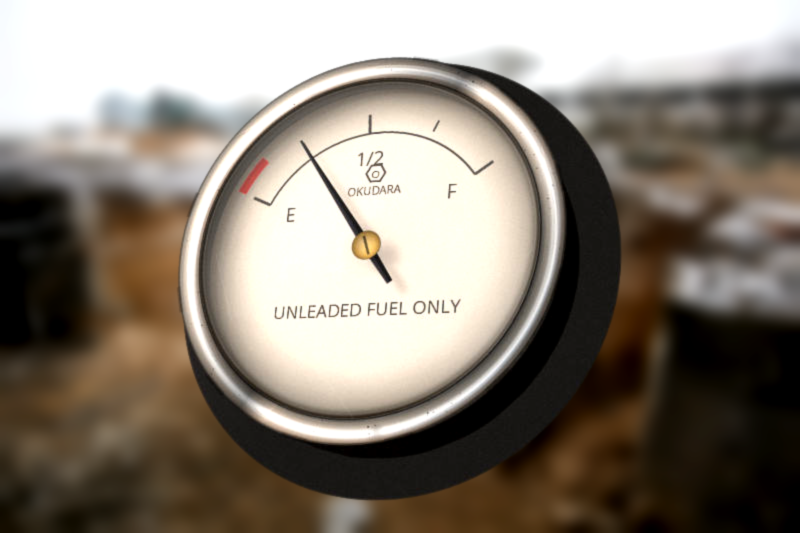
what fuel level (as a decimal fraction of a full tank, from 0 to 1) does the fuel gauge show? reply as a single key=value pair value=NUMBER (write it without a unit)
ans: value=0.25
